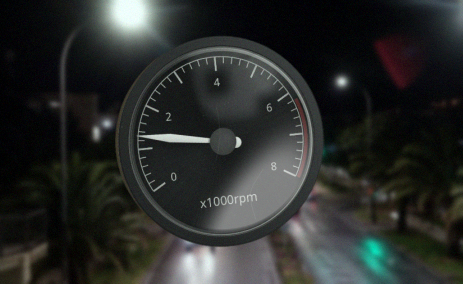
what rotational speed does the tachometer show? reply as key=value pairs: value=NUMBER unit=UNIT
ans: value=1300 unit=rpm
